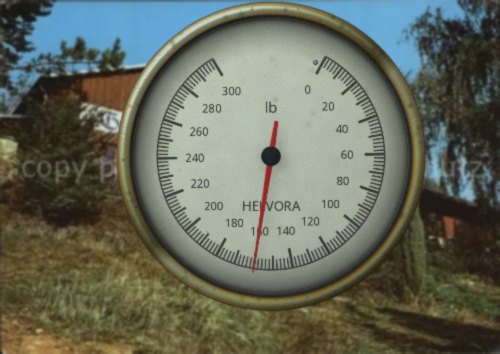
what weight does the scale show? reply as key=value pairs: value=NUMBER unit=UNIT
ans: value=160 unit=lb
